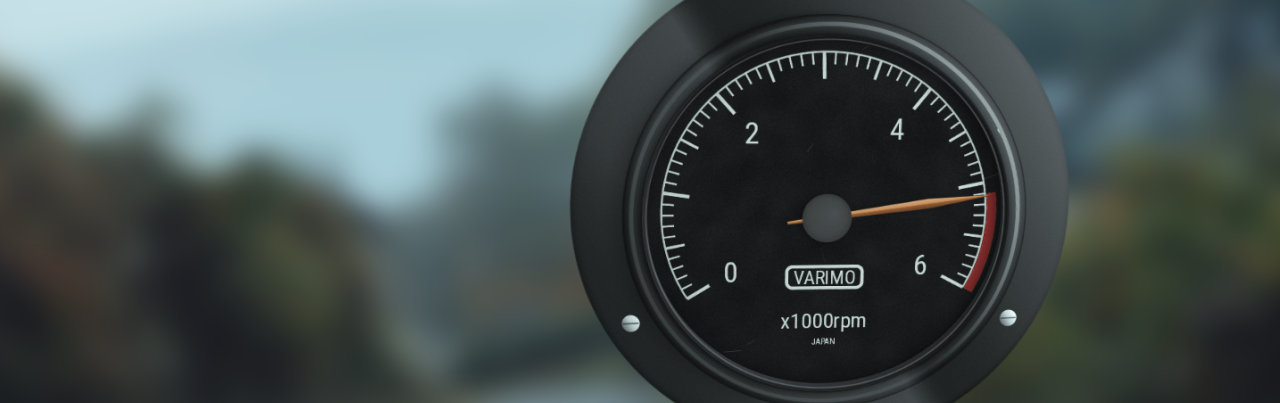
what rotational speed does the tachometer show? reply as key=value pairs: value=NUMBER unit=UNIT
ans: value=5100 unit=rpm
